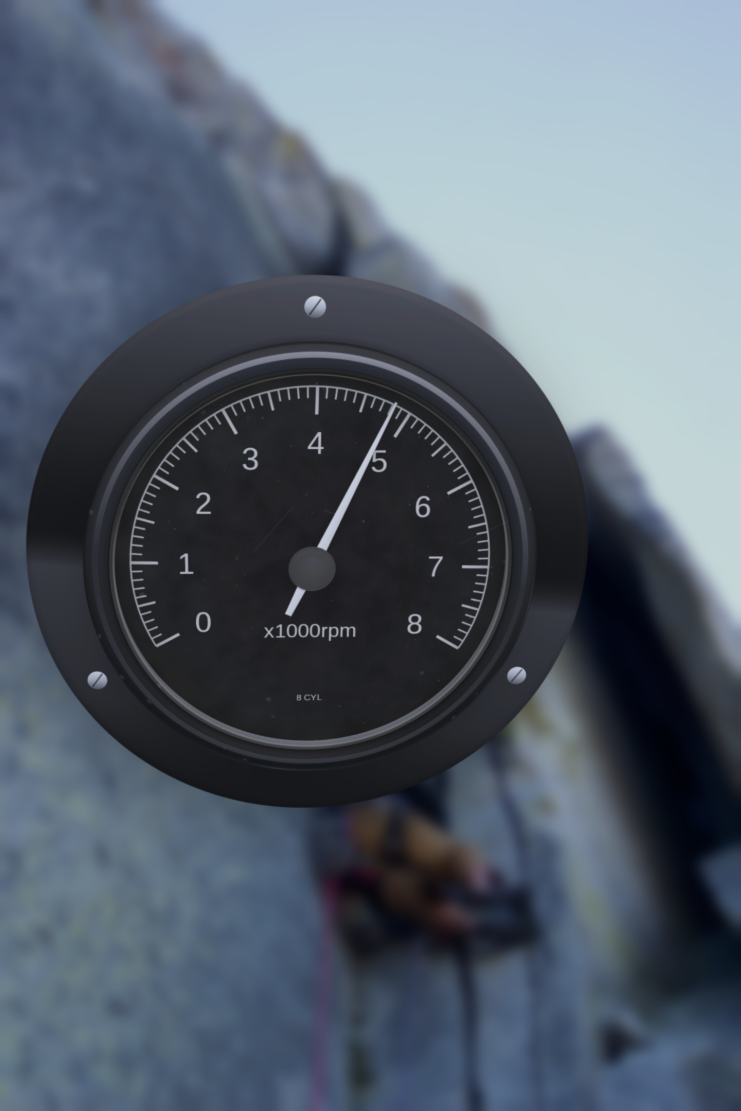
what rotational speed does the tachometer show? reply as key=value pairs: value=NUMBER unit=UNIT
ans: value=4800 unit=rpm
